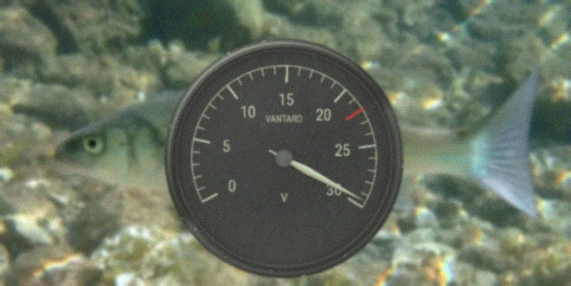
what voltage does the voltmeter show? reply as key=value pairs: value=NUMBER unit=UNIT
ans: value=29.5 unit=V
